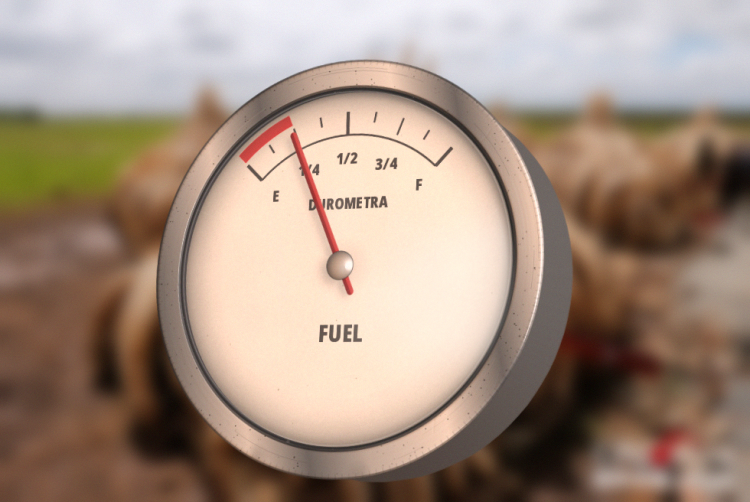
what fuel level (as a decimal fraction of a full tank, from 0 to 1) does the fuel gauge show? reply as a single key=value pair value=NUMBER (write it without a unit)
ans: value=0.25
